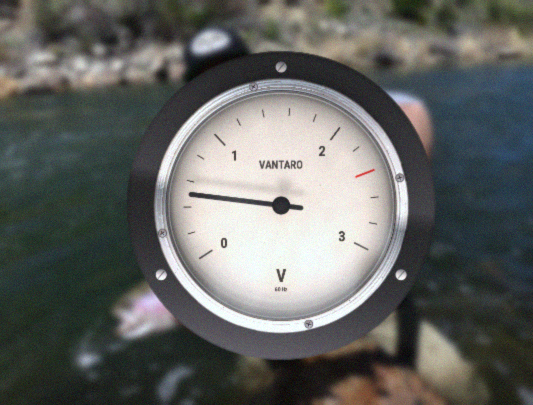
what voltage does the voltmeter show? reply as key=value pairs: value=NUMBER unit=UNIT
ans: value=0.5 unit=V
